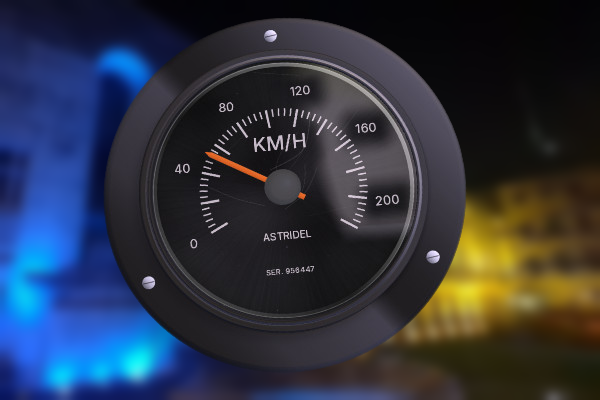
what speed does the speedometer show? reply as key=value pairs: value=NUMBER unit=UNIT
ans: value=52 unit=km/h
